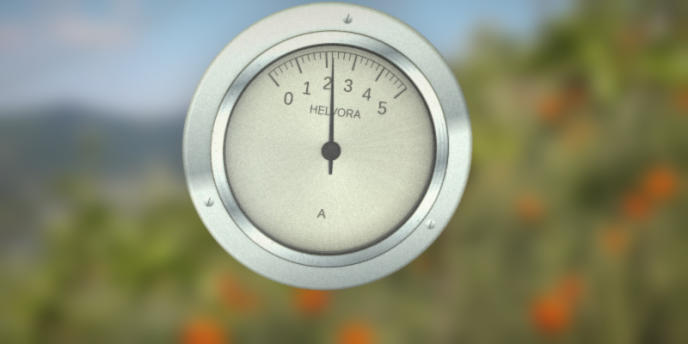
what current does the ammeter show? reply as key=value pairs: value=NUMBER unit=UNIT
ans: value=2.2 unit=A
